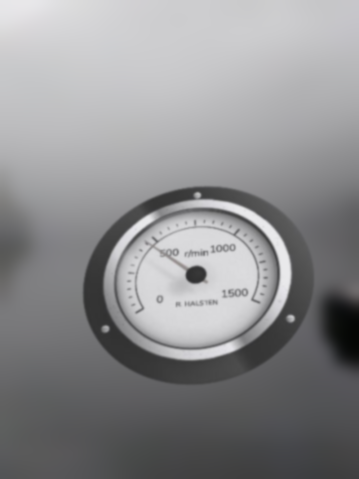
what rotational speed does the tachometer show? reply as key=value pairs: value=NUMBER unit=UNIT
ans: value=450 unit=rpm
